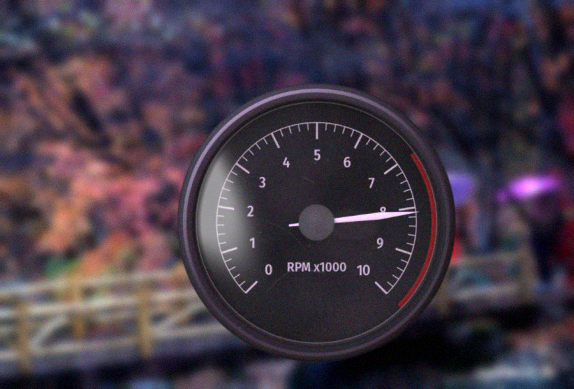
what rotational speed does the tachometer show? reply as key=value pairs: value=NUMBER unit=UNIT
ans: value=8100 unit=rpm
